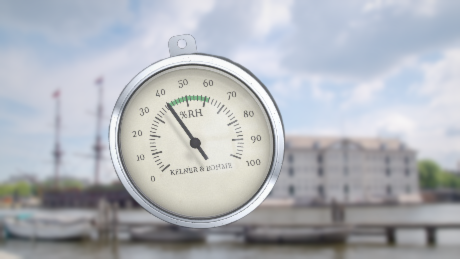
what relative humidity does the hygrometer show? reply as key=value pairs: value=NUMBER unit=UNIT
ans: value=40 unit=%
